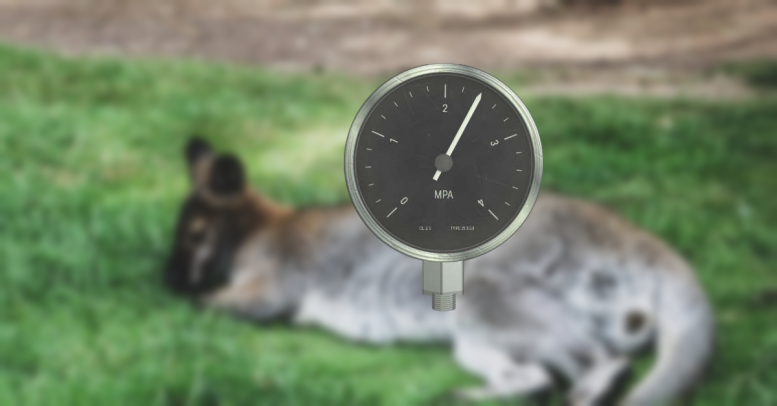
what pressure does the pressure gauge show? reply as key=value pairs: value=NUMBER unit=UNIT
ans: value=2.4 unit=MPa
